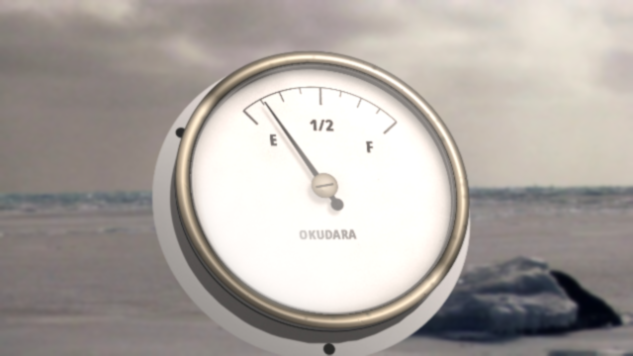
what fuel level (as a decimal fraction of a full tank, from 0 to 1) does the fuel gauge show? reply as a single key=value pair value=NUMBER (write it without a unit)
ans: value=0.125
